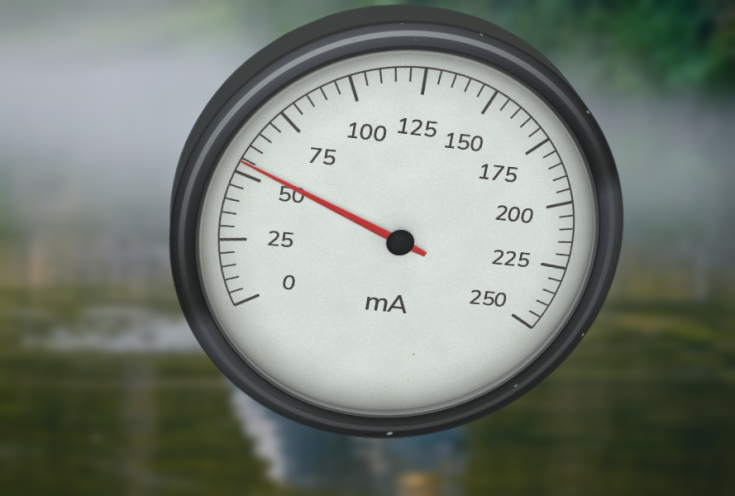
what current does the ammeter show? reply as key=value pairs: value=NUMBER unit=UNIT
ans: value=55 unit=mA
